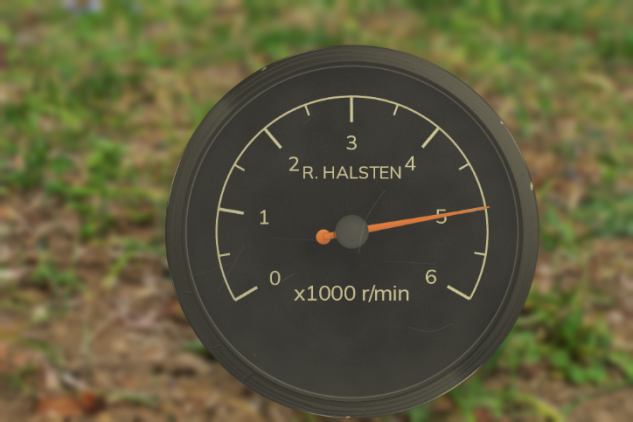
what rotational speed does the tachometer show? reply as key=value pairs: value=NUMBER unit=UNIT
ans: value=5000 unit=rpm
